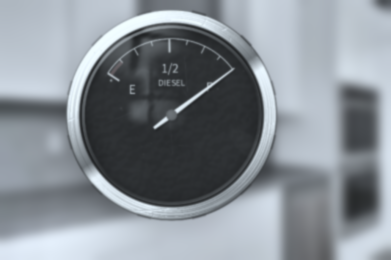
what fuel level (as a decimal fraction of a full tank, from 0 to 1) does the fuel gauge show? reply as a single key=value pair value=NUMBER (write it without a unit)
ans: value=1
